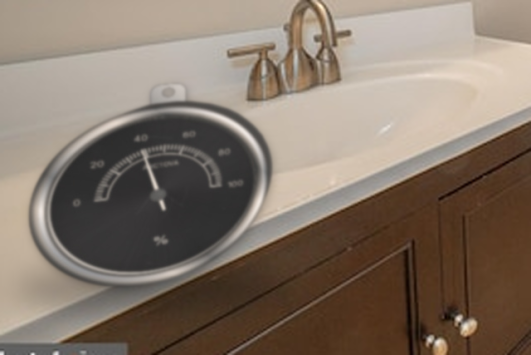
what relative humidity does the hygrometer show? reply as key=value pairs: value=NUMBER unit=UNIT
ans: value=40 unit=%
